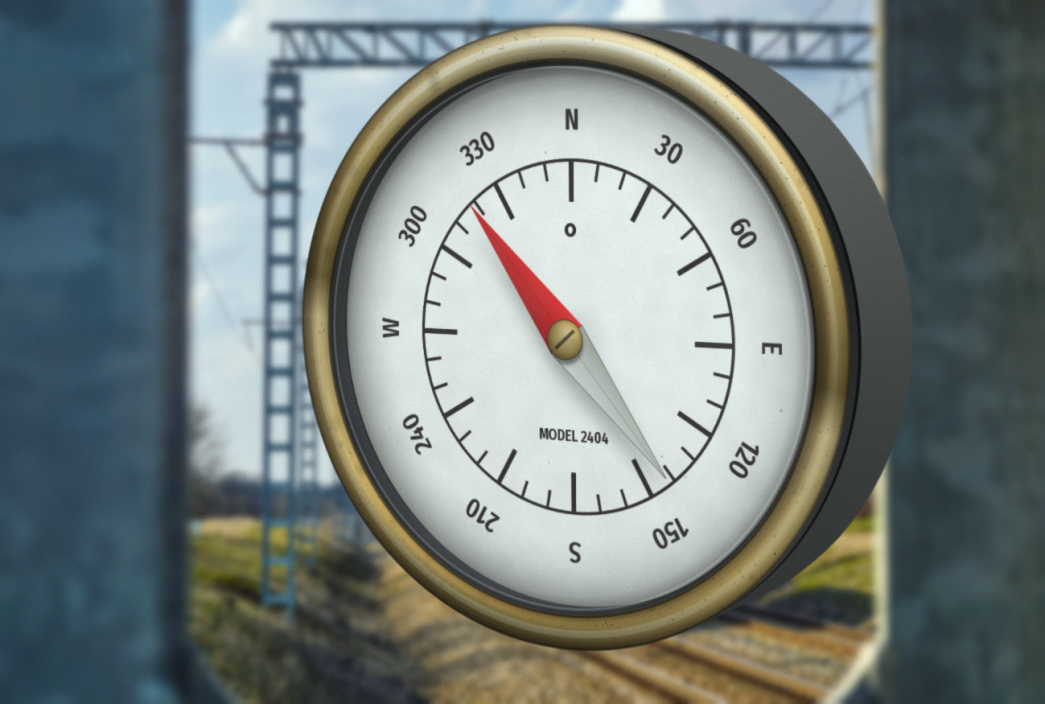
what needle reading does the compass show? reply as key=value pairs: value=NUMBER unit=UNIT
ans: value=320 unit=°
